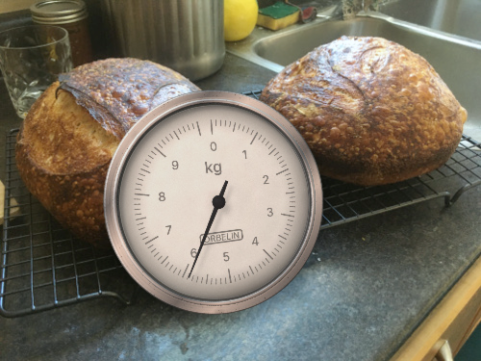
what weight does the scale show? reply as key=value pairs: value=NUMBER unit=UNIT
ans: value=5.9 unit=kg
